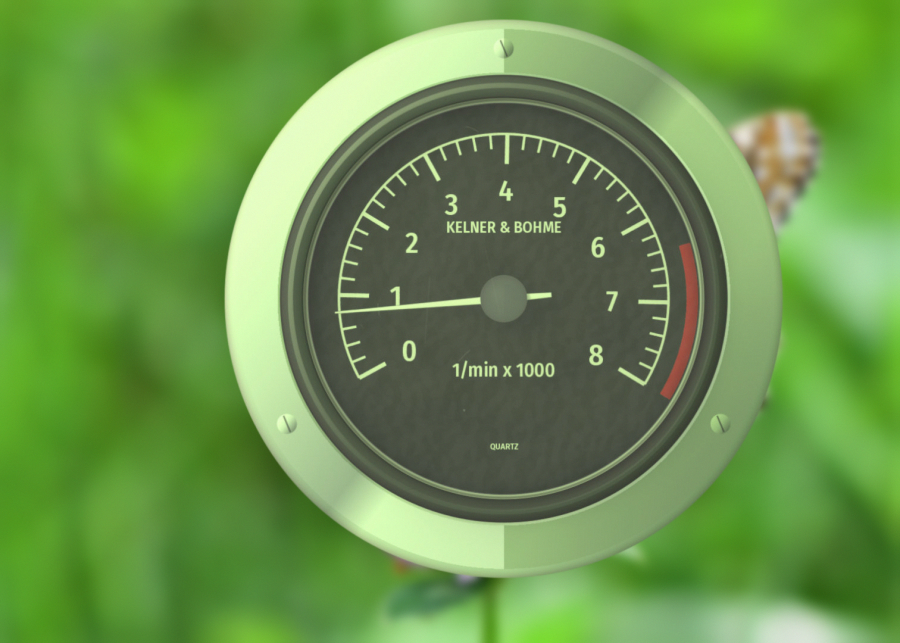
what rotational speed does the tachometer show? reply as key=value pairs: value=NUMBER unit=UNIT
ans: value=800 unit=rpm
